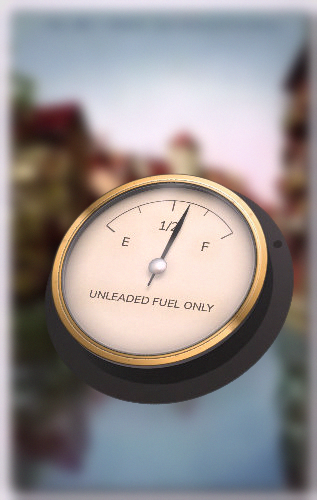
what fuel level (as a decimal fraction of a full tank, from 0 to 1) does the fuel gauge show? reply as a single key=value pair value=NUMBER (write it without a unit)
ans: value=0.625
